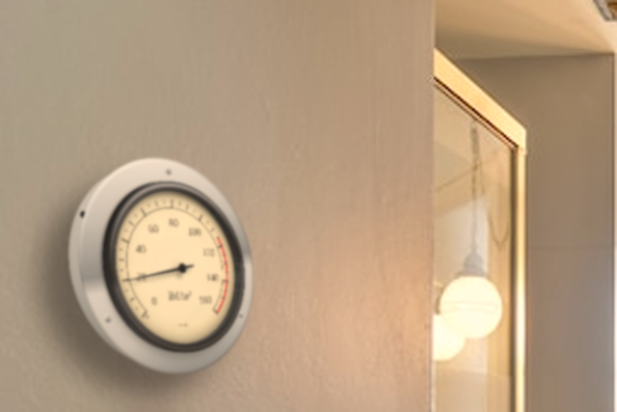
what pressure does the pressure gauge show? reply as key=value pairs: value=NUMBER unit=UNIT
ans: value=20 unit=psi
